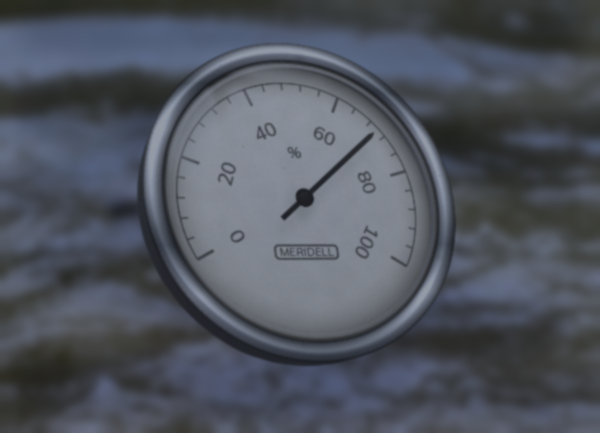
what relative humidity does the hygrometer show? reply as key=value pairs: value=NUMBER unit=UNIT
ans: value=70 unit=%
